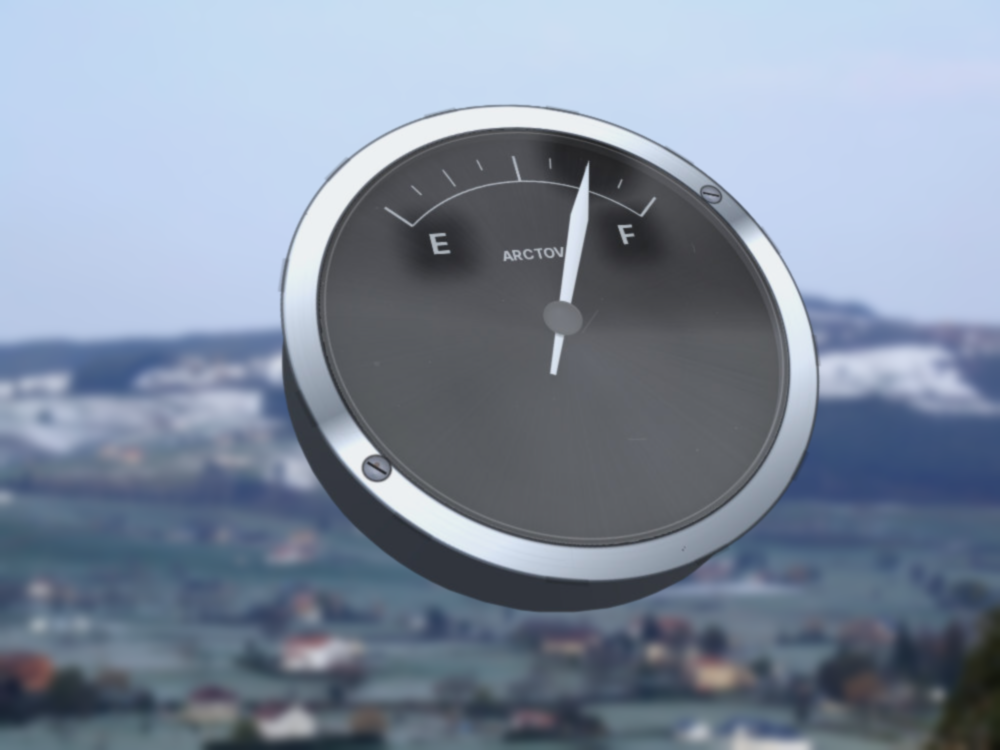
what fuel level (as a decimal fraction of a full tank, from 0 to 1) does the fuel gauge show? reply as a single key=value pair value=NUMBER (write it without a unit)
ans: value=0.75
